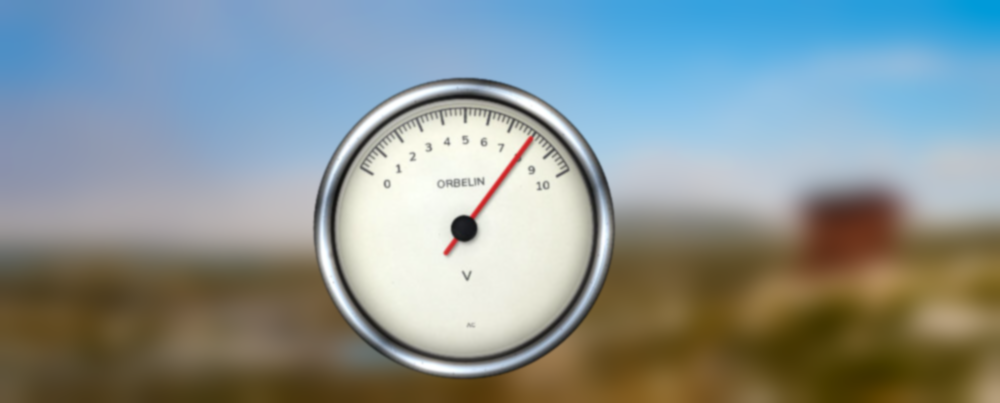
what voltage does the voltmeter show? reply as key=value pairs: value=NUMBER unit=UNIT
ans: value=8 unit=V
